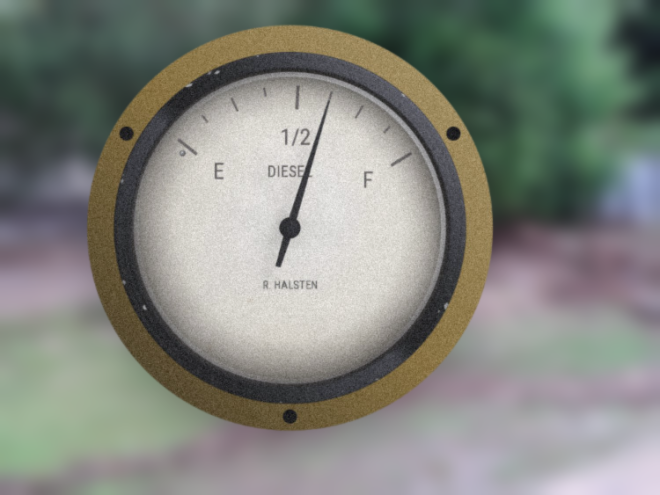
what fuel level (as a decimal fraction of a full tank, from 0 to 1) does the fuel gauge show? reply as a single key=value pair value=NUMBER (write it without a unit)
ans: value=0.625
